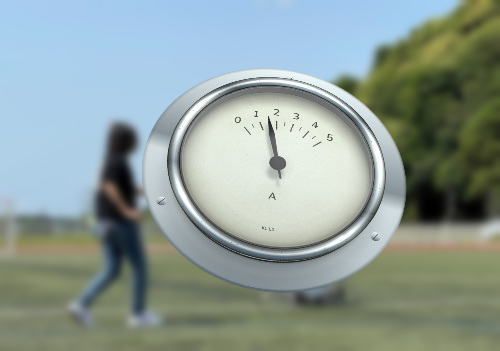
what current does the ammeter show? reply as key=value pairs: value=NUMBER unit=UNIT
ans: value=1.5 unit=A
